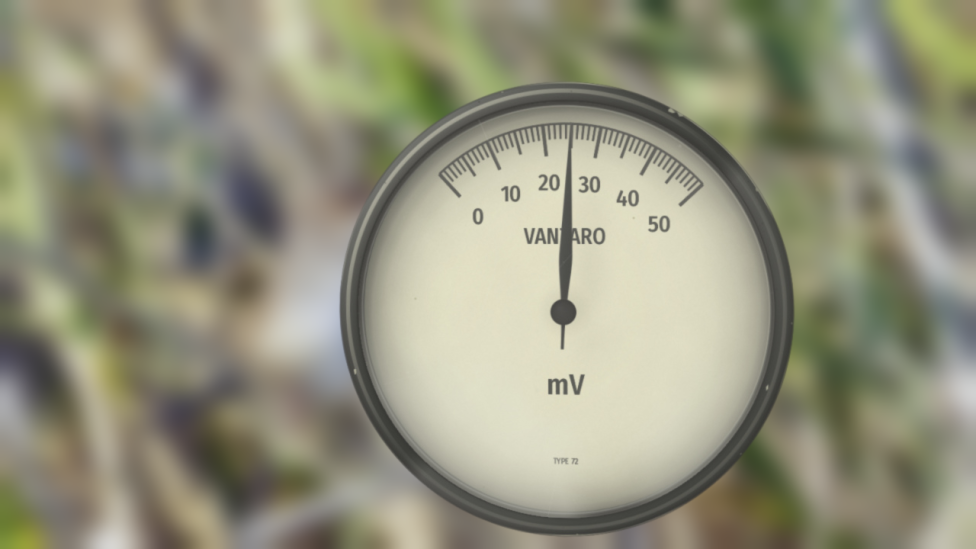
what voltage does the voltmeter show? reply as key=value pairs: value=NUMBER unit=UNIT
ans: value=25 unit=mV
